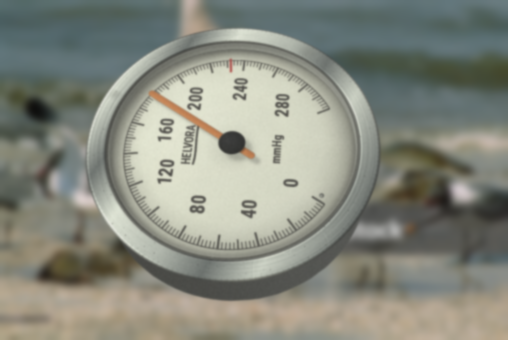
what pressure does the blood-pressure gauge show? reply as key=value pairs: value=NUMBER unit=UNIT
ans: value=180 unit=mmHg
